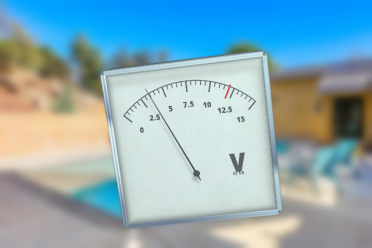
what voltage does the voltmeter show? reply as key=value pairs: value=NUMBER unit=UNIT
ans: value=3.5 unit=V
